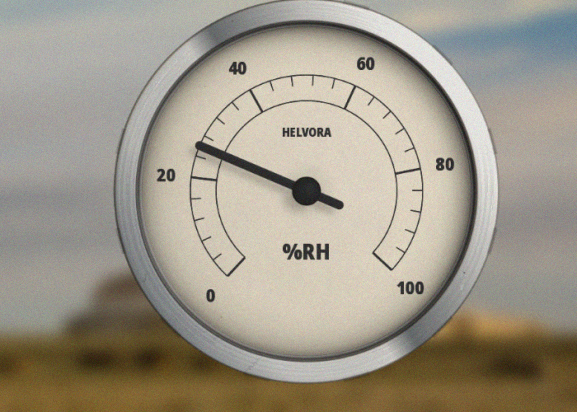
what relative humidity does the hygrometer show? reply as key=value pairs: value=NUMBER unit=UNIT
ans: value=26 unit=%
